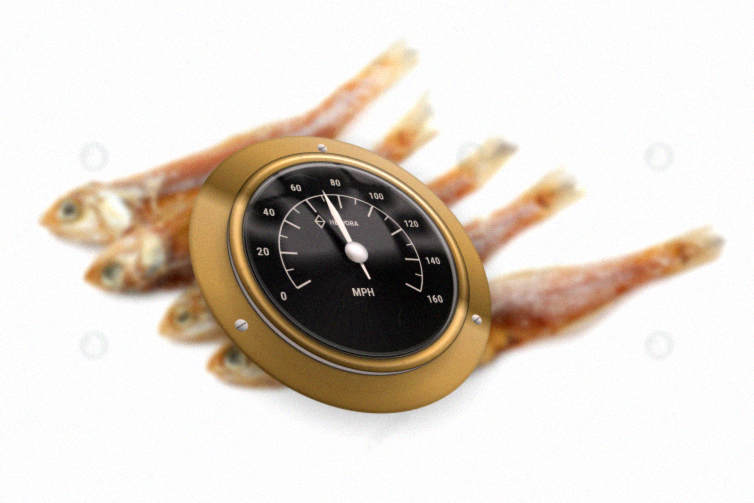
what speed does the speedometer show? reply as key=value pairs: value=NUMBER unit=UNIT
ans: value=70 unit=mph
